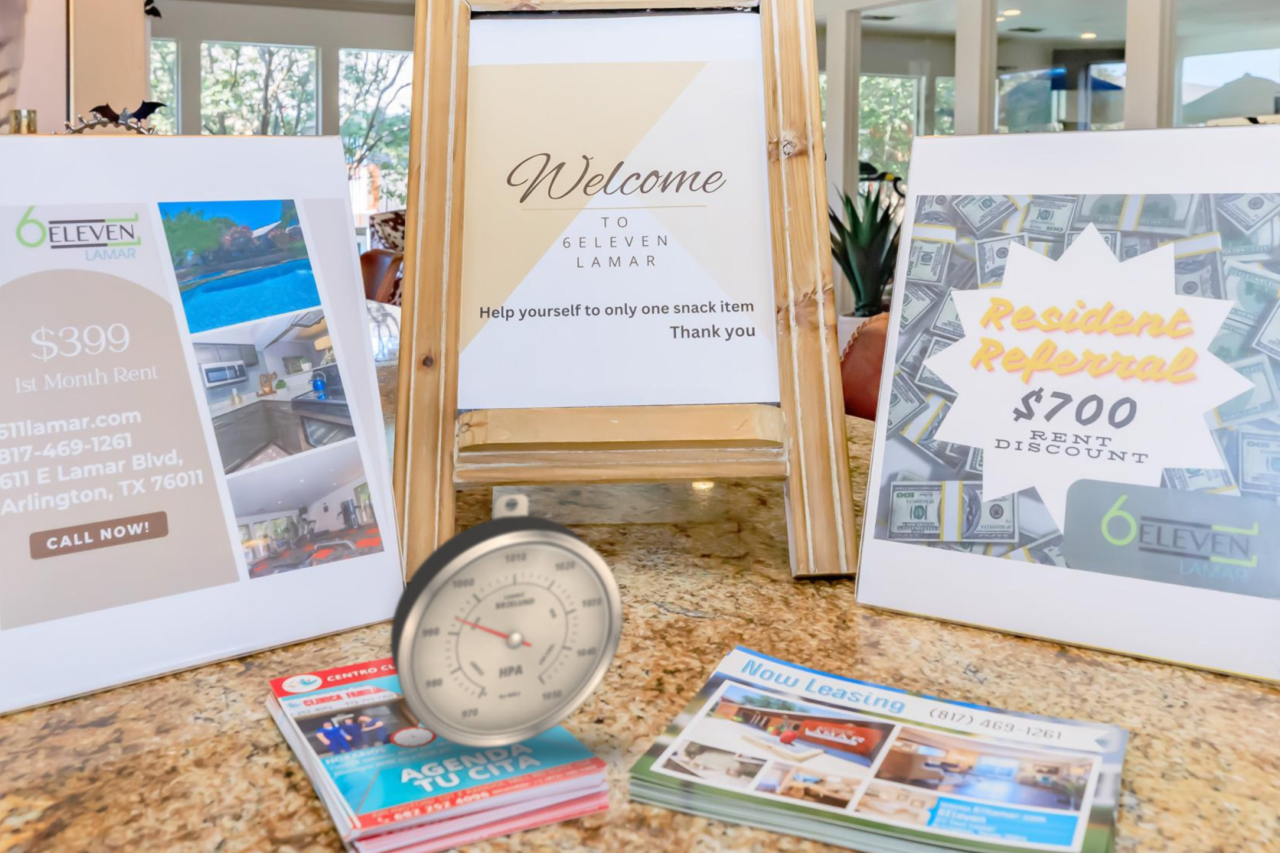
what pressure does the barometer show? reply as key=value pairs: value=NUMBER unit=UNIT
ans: value=994 unit=hPa
